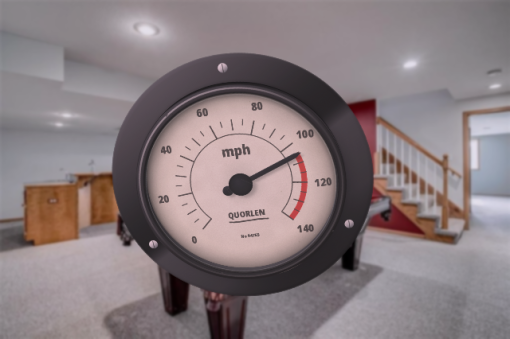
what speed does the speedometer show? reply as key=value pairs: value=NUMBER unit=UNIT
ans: value=105 unit=mph
